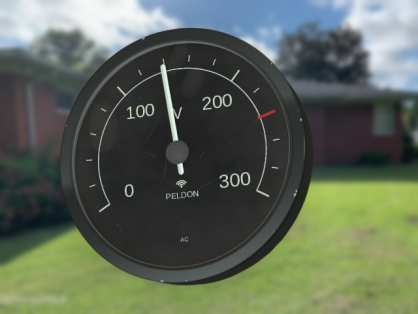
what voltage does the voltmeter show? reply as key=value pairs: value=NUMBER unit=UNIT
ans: value=140 unit=V
